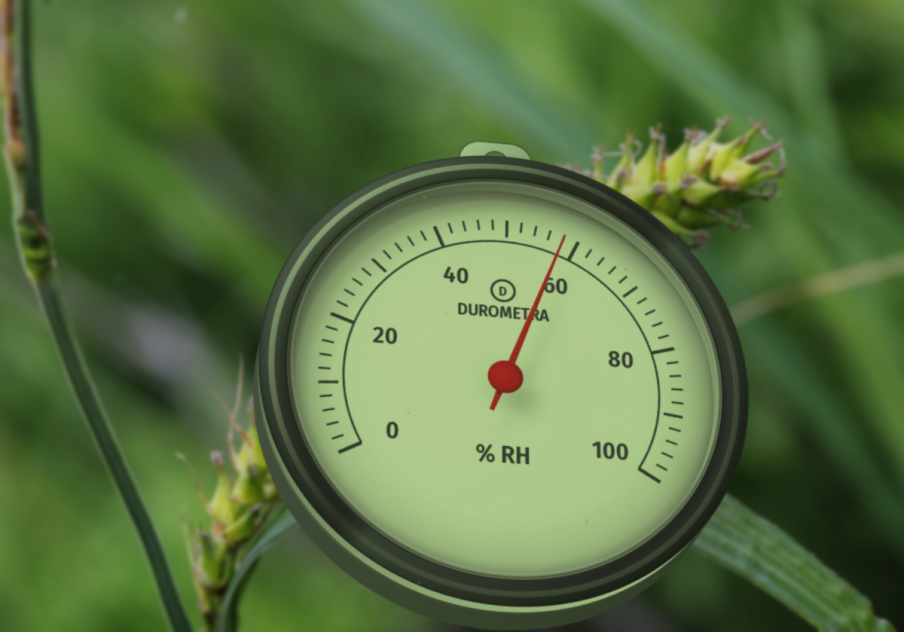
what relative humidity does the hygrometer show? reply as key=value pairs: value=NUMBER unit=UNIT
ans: value=58 unit=%
